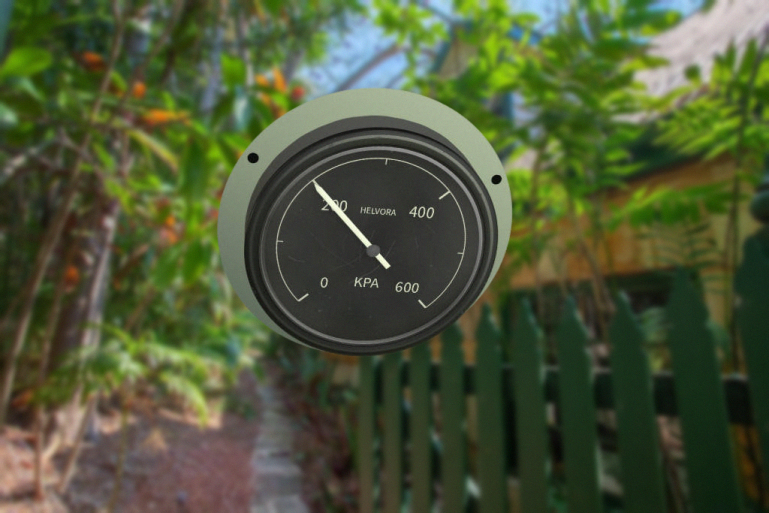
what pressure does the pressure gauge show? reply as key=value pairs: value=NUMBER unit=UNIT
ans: value=200 unit=kPa
